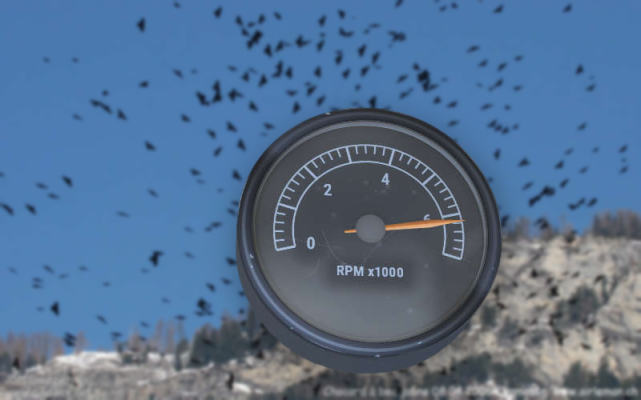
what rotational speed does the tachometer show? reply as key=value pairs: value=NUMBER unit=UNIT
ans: value=6200 unit=rpm
